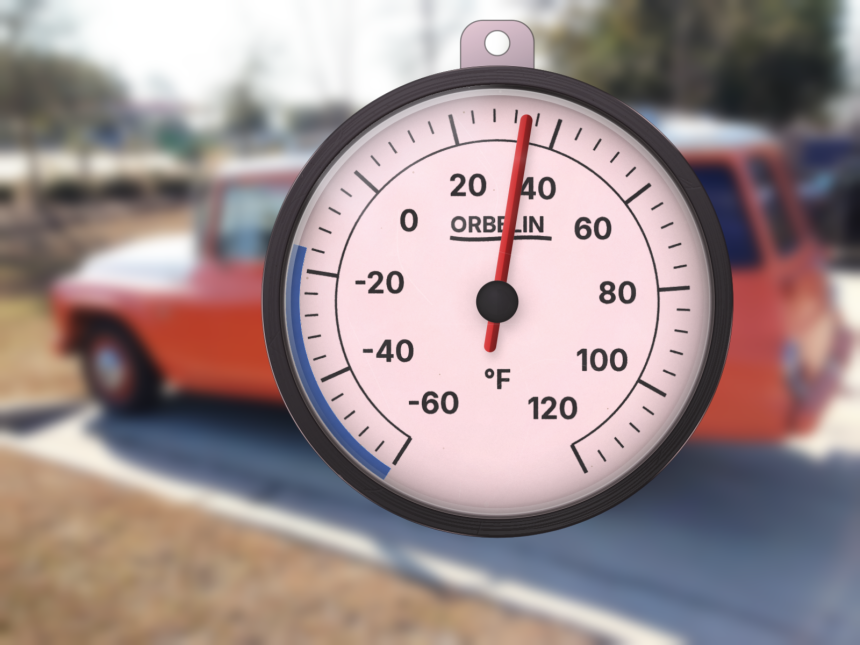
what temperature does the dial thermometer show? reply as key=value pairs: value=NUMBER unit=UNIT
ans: value=34 unit=°F
